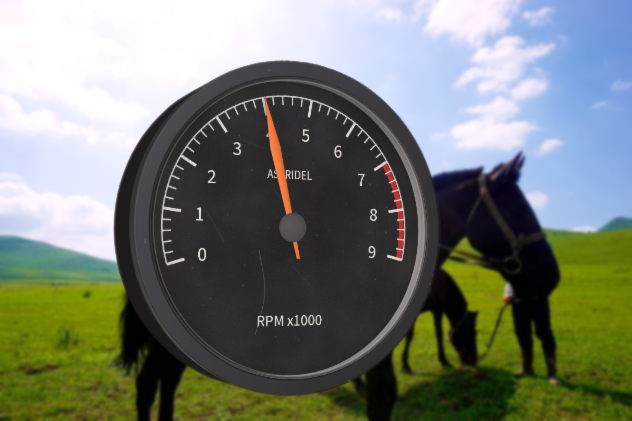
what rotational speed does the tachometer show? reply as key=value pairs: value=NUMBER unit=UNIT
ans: value=4000 unit=rpm
